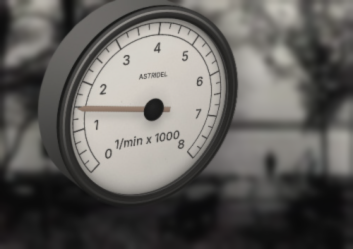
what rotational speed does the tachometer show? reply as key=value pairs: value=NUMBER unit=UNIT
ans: value=1500 unit=rpm
